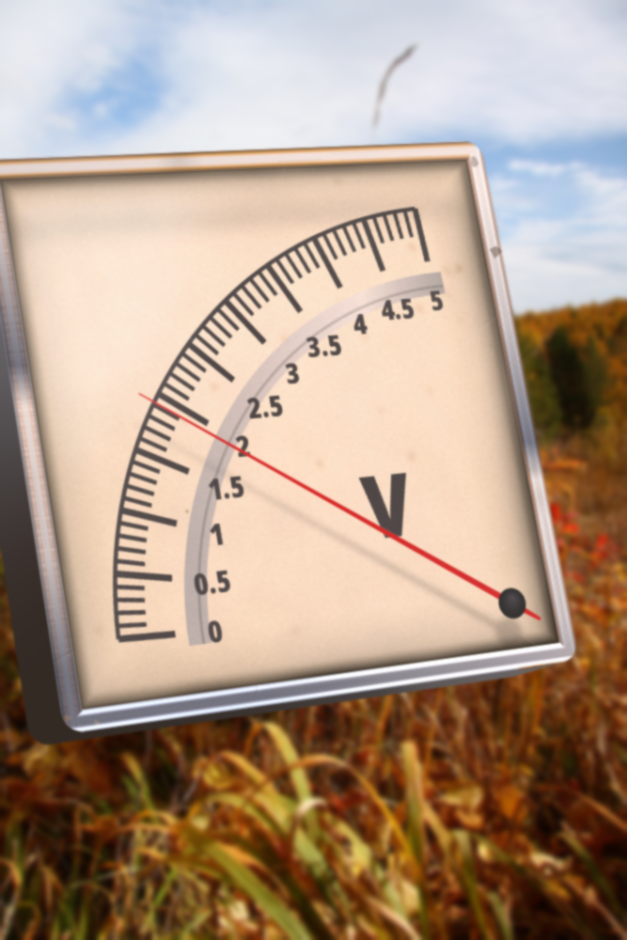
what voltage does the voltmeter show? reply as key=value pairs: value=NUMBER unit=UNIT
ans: value=1.9 unit=V
